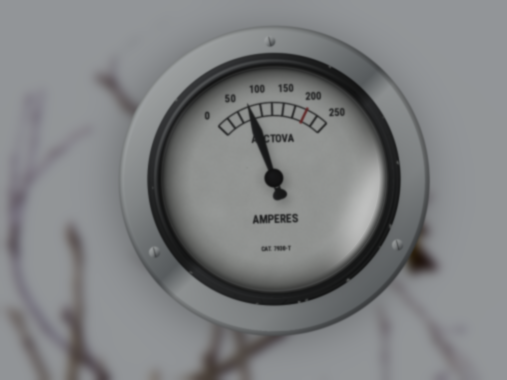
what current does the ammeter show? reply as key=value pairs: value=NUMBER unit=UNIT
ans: value=75 unit=A
